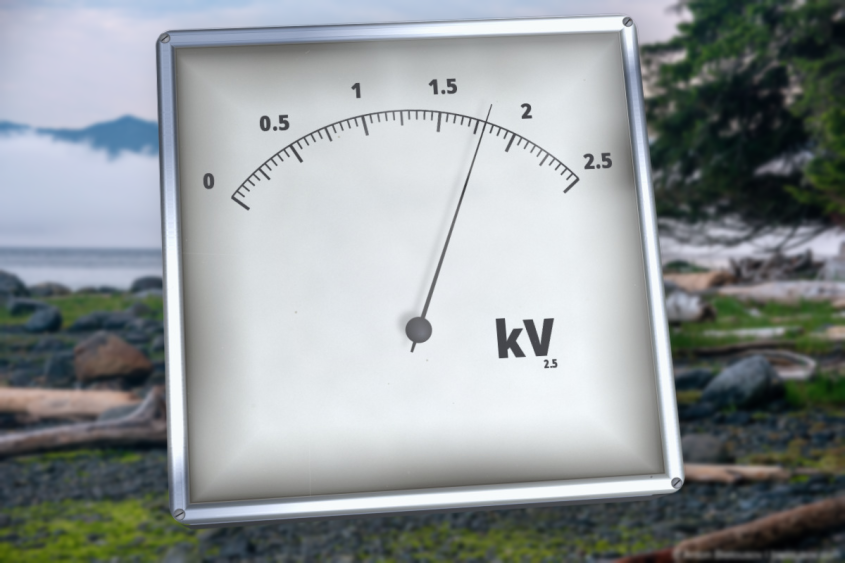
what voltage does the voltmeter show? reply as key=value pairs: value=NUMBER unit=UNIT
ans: value=1.8 unit=kV
